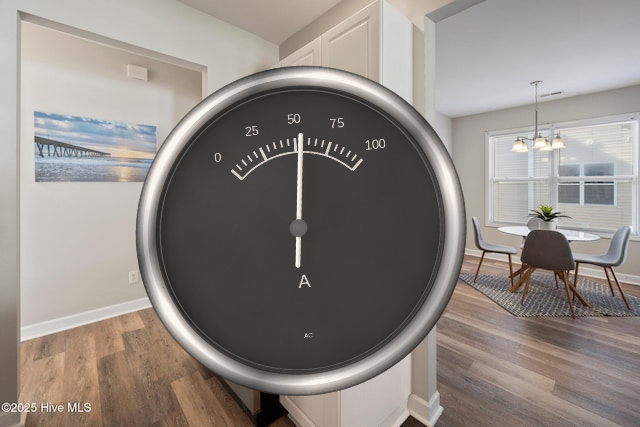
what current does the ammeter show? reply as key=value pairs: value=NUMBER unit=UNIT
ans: value=55 unit=A
